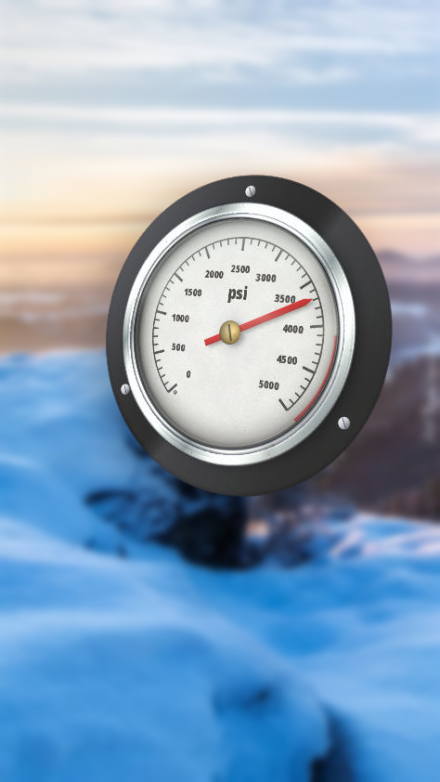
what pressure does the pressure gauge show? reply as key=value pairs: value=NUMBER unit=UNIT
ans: value=3700 unit=psi
